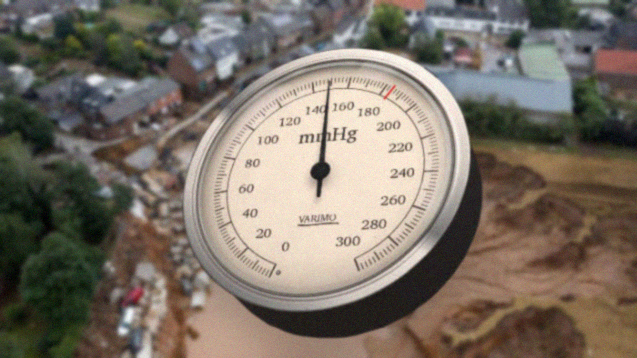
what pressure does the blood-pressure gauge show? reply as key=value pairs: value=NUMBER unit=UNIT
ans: value=150 unit=mmHg
